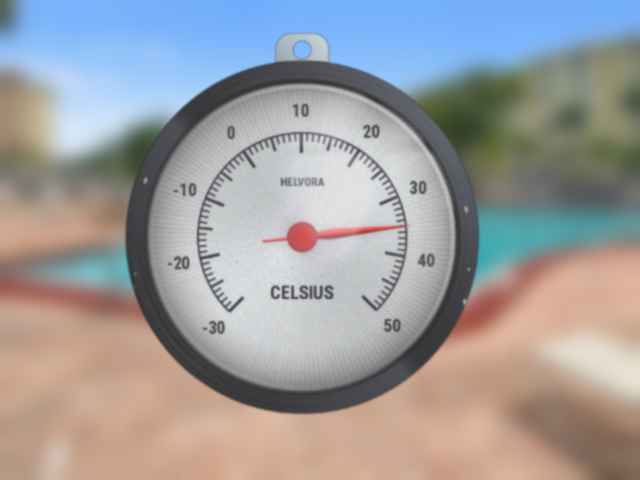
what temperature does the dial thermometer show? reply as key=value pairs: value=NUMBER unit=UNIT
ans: value=35 unit=°C
